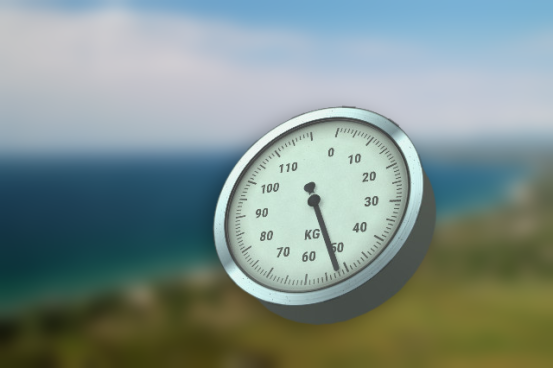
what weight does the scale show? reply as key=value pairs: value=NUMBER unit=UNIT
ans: value=52 unit=kg
